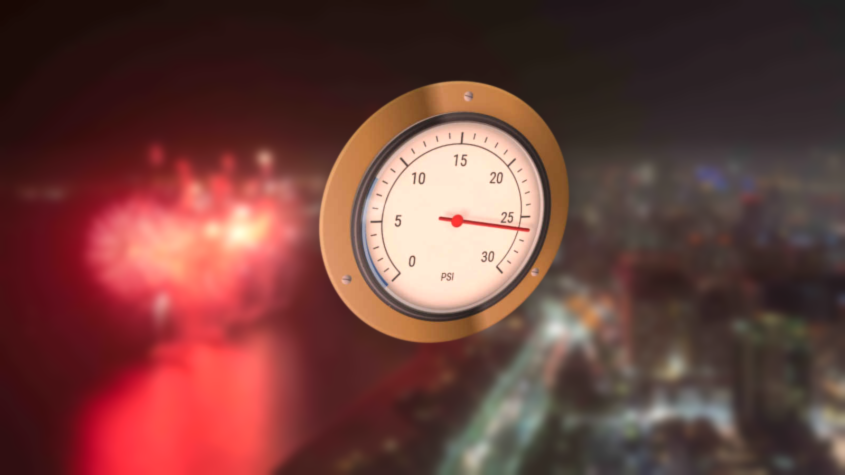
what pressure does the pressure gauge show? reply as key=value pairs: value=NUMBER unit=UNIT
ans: value=26 unit=psi
